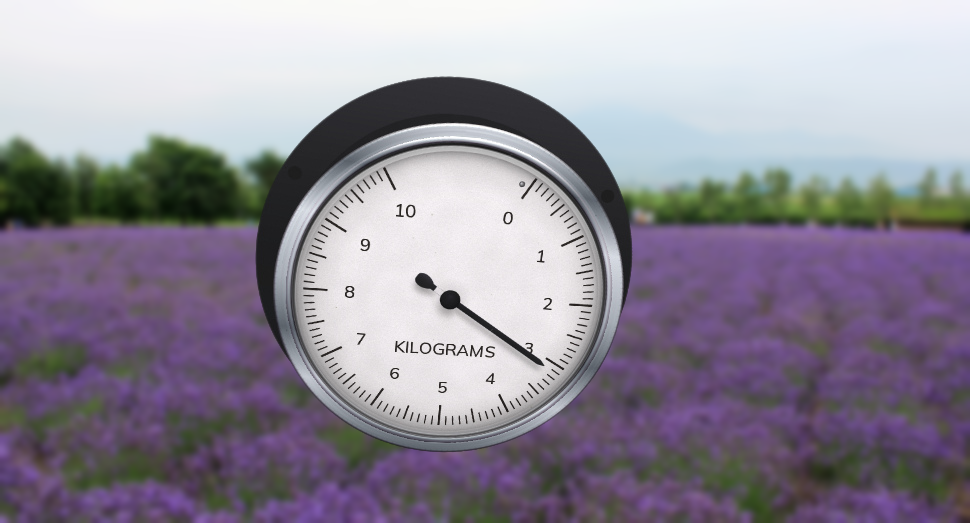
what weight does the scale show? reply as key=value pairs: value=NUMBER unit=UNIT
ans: value=3.1 unit=kg
